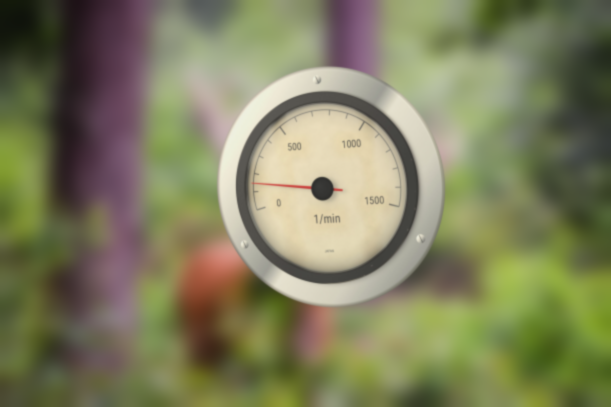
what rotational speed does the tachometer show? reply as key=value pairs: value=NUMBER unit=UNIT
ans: value=150 unit=rpm
